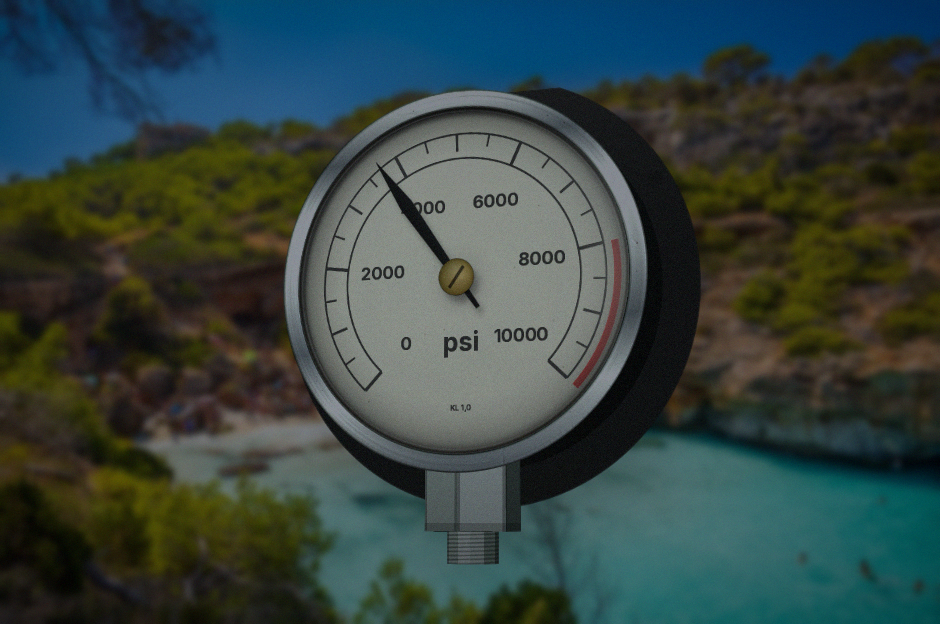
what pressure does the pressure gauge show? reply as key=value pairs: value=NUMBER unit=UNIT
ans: value=3750 unit=psi
